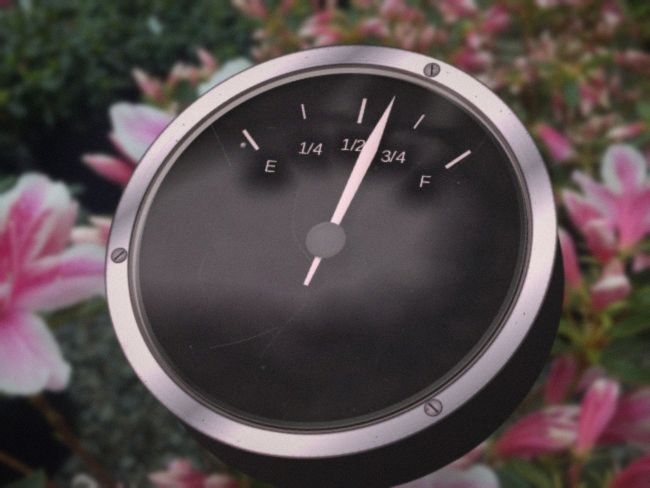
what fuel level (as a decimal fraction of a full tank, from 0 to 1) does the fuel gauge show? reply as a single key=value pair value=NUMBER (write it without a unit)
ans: value=0.625
